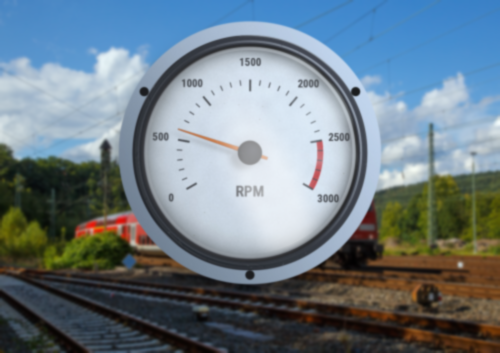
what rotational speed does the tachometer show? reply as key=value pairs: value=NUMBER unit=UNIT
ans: value=600 unit=rpm
